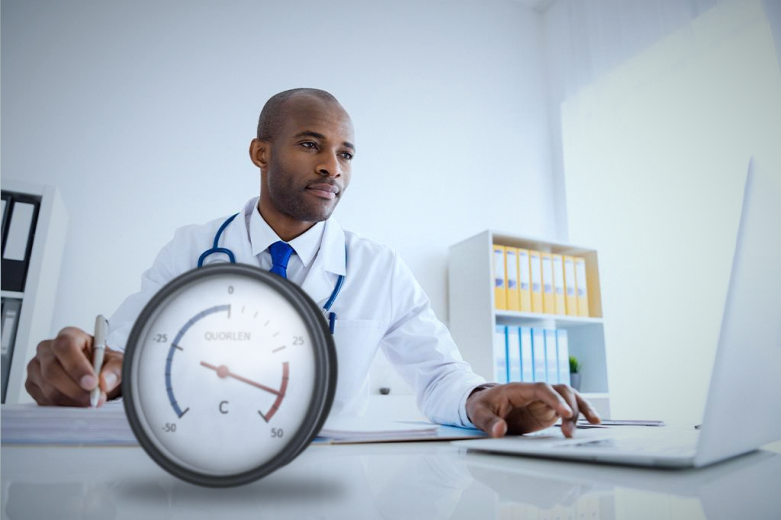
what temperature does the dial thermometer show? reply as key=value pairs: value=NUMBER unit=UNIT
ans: value=40 unit=°C
